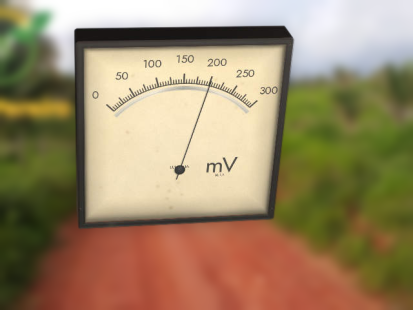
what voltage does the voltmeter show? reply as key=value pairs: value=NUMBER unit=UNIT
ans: value=200 unit=mV
